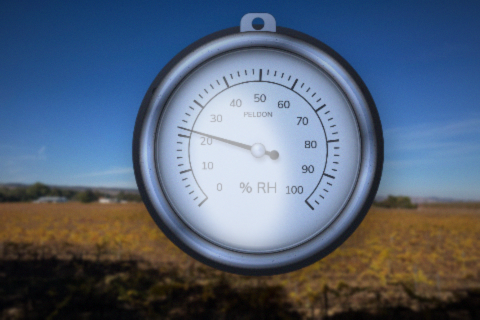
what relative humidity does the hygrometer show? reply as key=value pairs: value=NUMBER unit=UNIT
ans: value=22 unit=%
